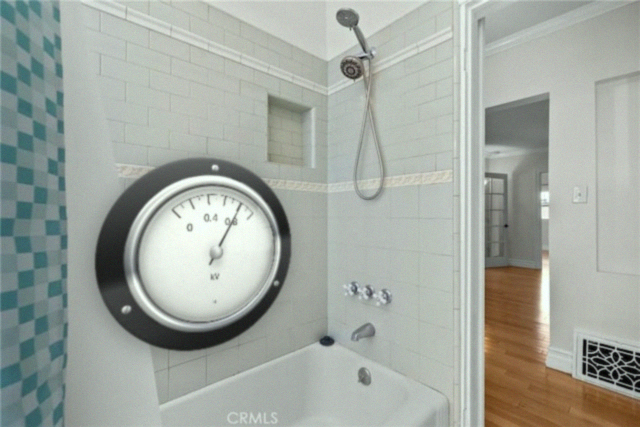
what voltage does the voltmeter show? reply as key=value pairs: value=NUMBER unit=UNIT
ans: value=0.8 unit=kV
